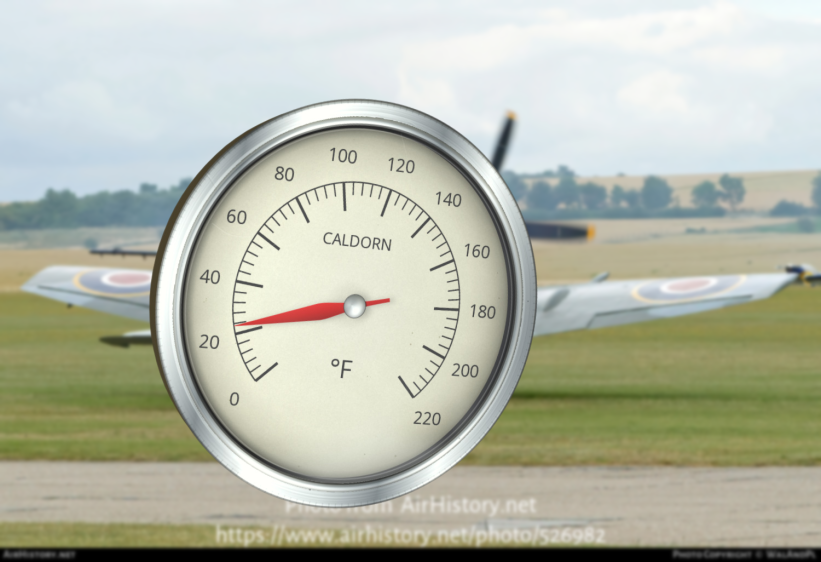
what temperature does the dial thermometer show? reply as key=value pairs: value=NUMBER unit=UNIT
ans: value=24 unit=°F
